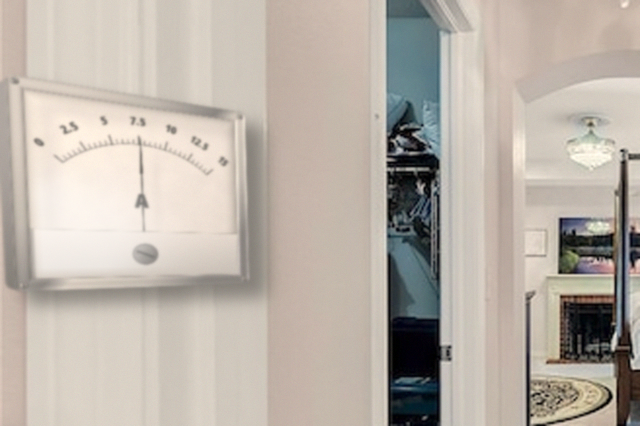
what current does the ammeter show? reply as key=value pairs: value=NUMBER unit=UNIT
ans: value=7.5 unit=A
